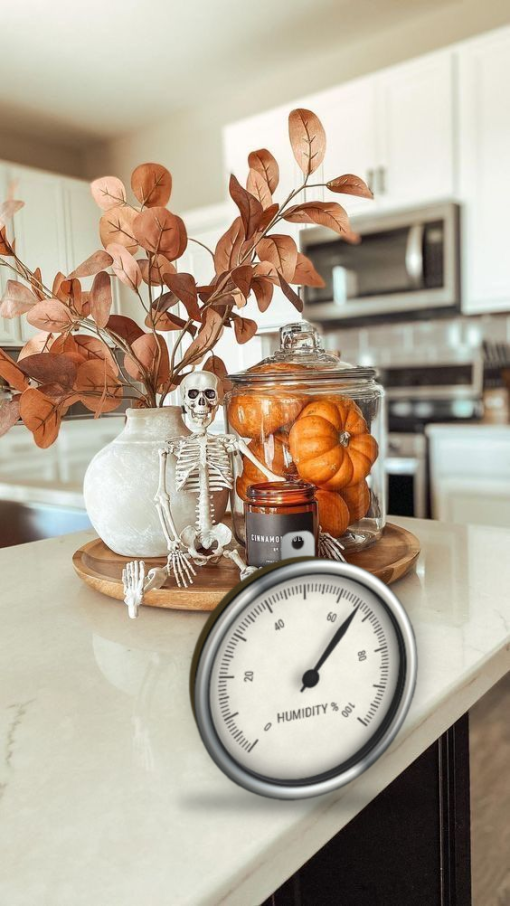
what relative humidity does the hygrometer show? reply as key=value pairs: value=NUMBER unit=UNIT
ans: value=65 unit=%
